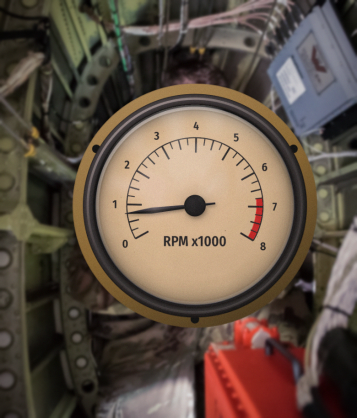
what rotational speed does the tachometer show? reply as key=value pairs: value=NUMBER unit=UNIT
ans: value=750 unit=rpm
